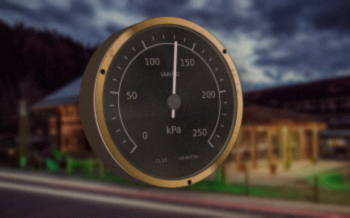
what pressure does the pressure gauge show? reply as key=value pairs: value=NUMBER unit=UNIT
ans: value=130 unit=kPa
